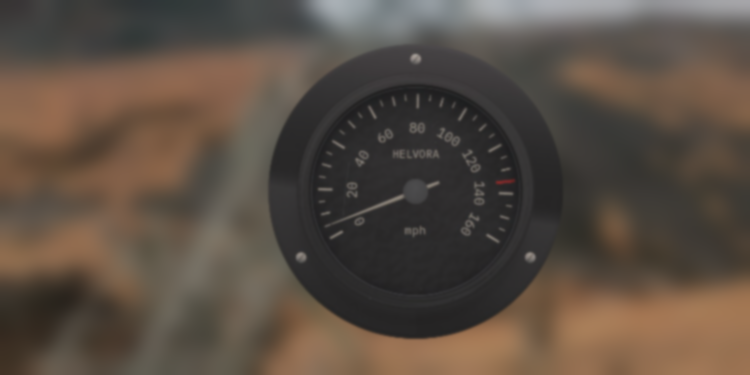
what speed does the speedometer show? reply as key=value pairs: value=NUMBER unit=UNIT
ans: value=5 unit=mph
